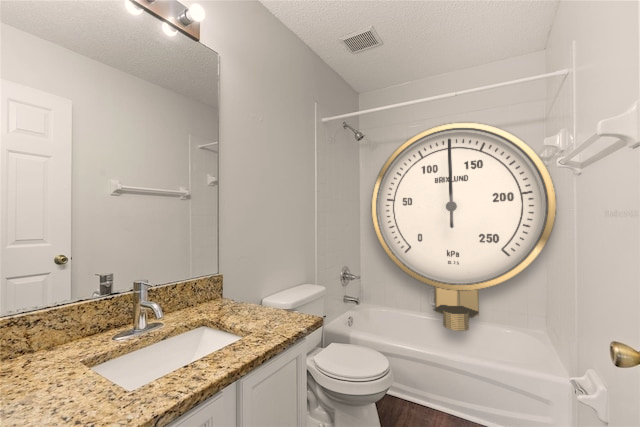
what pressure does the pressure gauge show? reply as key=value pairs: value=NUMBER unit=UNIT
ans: value=125 unit=kPa
